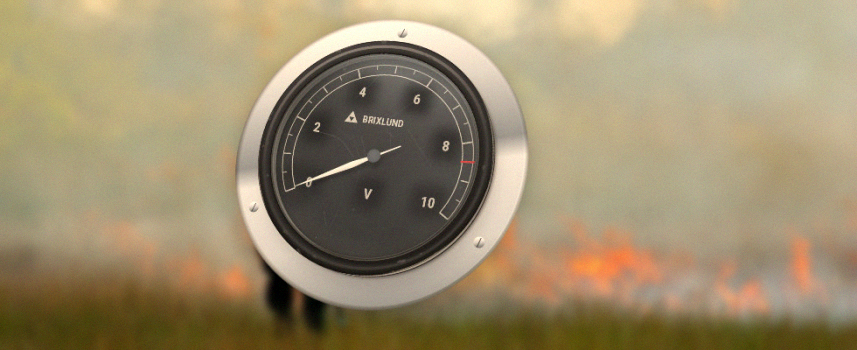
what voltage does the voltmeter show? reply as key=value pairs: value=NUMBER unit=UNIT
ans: value=0 unit=V
